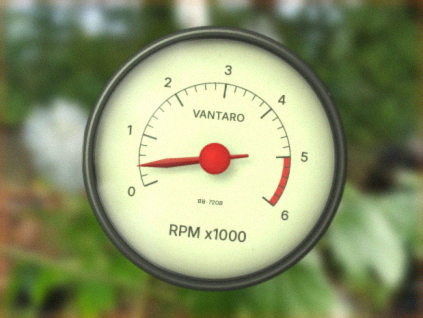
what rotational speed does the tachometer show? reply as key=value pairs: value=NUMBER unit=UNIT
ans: value=400 unit=rpm
